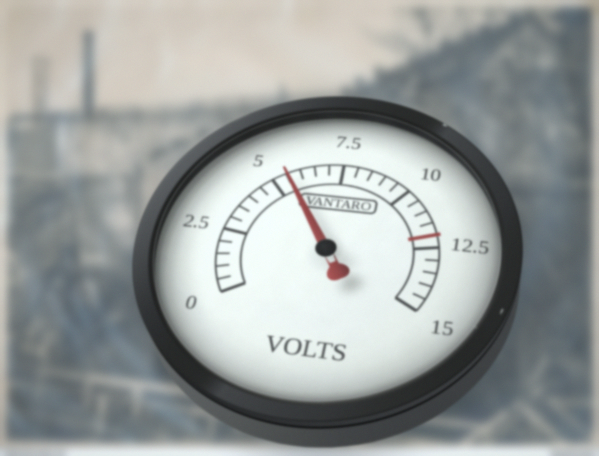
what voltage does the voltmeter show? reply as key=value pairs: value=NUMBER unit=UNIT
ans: value=5.5 unit=V
